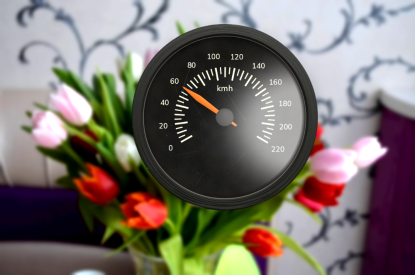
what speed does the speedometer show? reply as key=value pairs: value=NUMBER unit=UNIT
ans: value=60 unit=km/h
